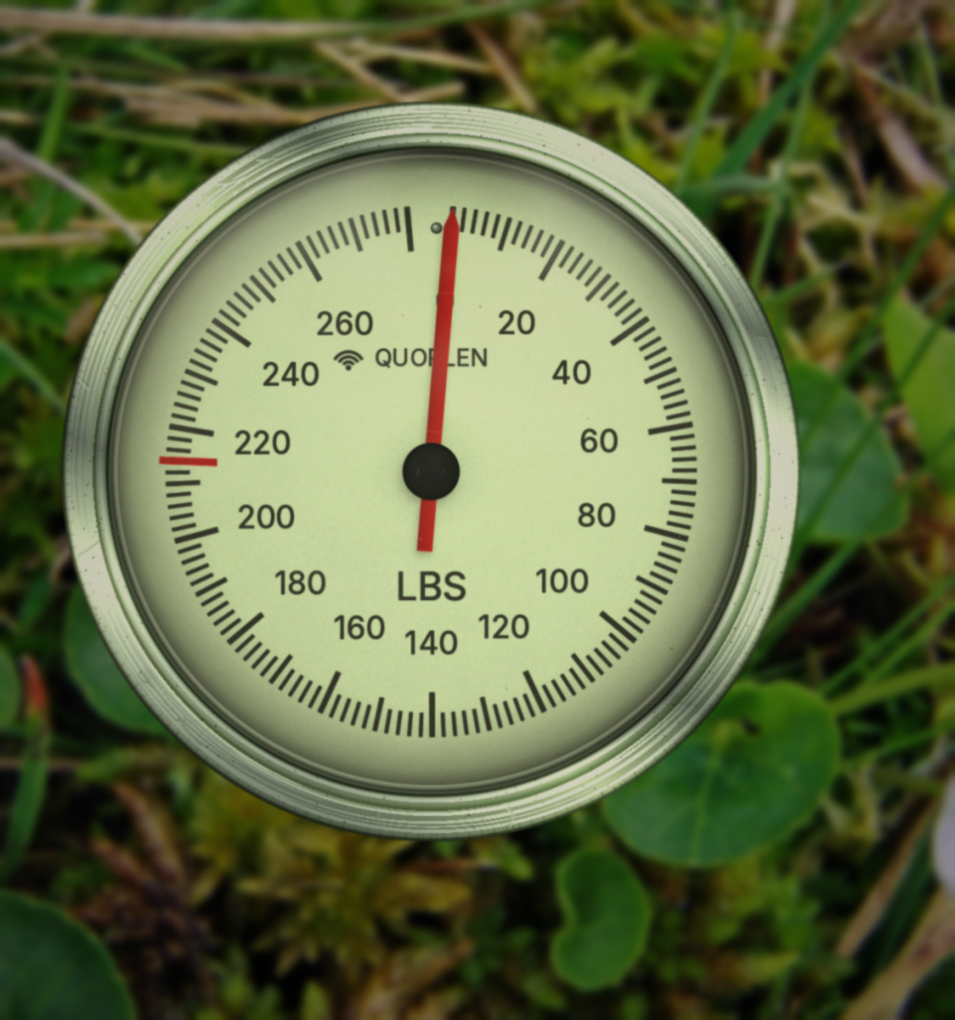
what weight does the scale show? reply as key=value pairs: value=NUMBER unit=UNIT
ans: value=0 unit=lb
